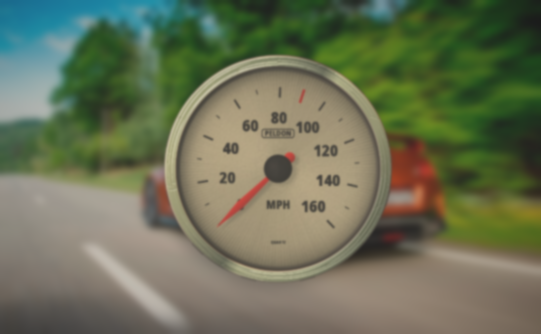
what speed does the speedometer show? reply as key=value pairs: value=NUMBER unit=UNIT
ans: value=0 unit=mph
